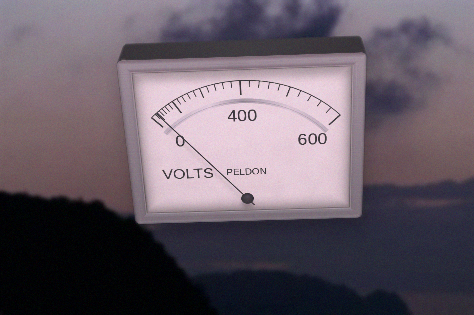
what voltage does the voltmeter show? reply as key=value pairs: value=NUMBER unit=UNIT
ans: value=100 unit=V
